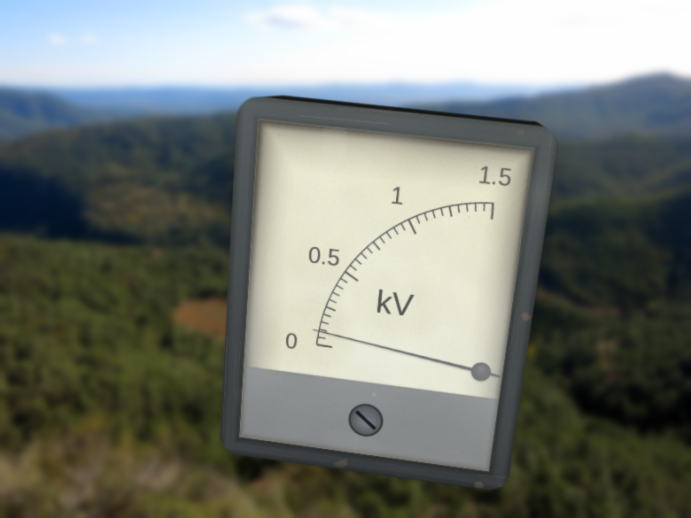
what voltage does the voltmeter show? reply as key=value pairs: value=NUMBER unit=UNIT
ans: value=0.1 unit=kV
